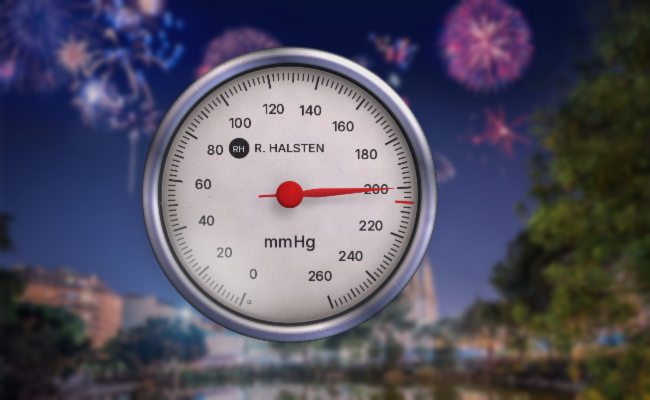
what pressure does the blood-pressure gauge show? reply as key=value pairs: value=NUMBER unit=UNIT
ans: value=200 unit=mmHg
